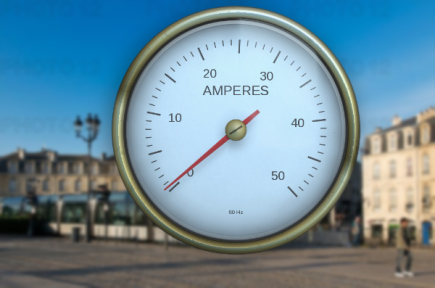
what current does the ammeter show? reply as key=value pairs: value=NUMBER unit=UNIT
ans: value=0.5 unit=A
